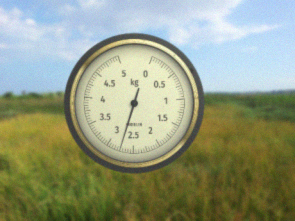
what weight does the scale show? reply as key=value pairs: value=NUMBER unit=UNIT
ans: value=2.75 unit=kg
